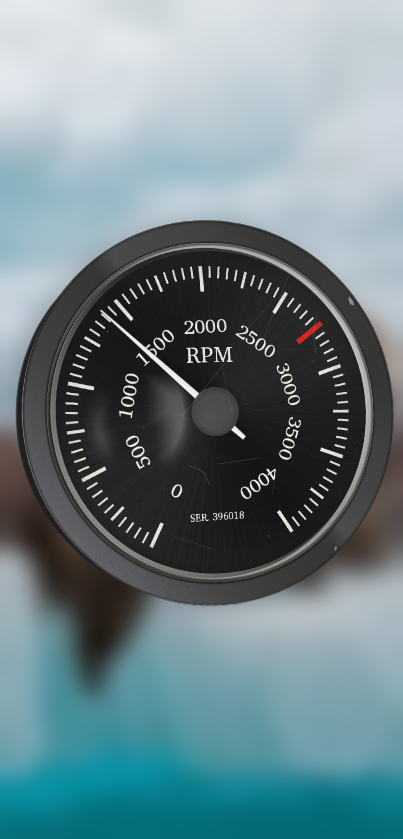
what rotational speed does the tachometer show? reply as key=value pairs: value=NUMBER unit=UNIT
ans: value=1400 unit=rpm
